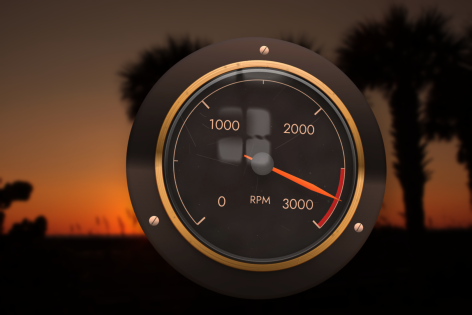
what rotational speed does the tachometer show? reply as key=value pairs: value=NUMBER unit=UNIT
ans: value=2750 unit=rpm
